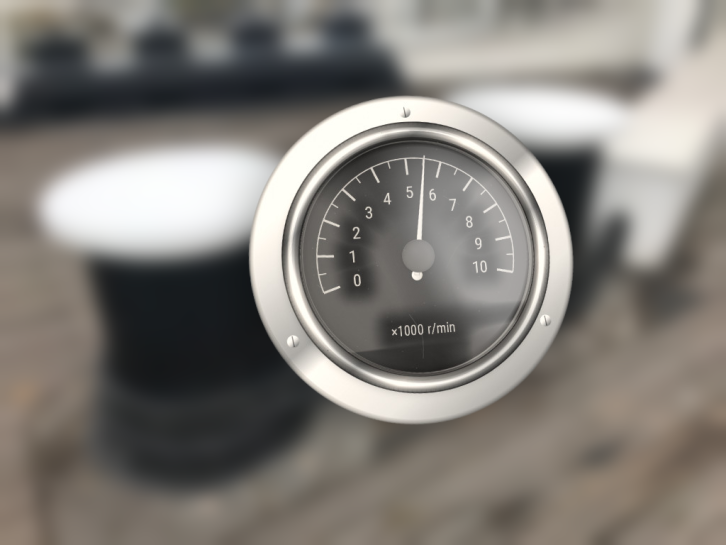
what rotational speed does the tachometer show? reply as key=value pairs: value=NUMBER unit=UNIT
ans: value=5500 unit=rpm
